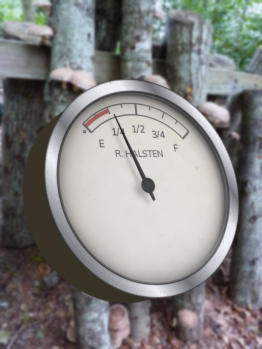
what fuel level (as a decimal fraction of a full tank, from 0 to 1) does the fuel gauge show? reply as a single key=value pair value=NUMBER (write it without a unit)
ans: value=0.25
